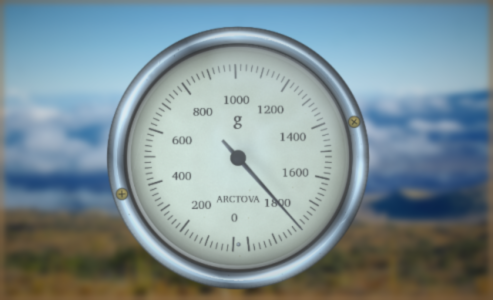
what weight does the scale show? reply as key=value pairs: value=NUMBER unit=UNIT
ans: value=1800 unit=g
